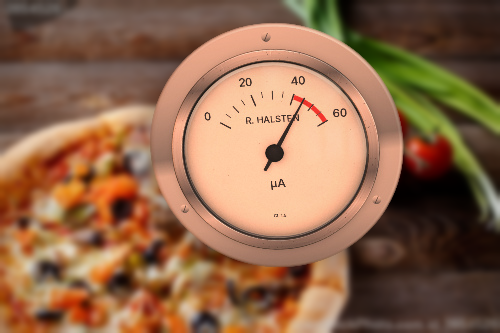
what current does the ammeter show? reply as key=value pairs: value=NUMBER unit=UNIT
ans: value=45 unit=µA
